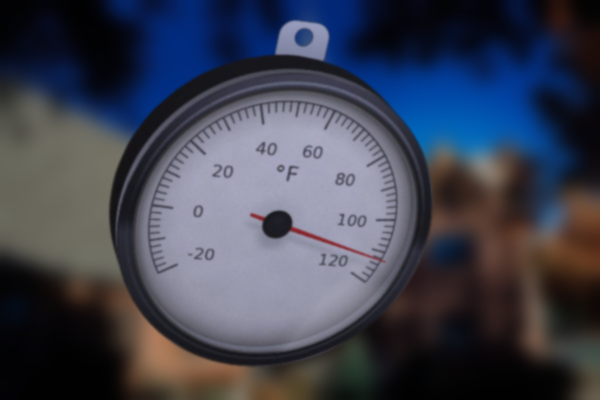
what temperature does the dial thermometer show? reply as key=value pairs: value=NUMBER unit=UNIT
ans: value=112 unit=°F
